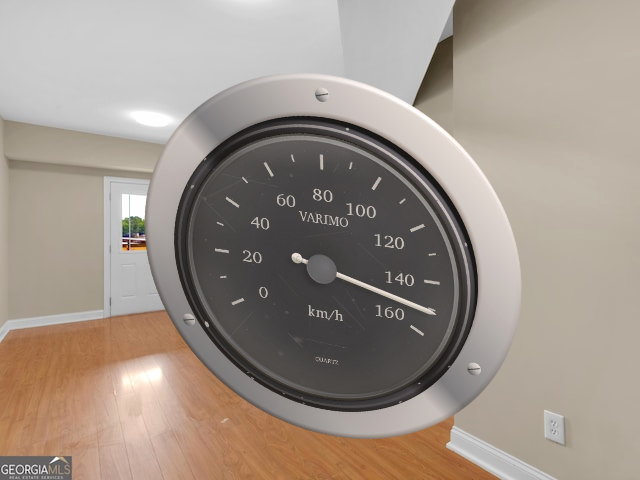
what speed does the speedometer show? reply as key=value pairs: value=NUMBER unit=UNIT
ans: value=150 unit=km/h
